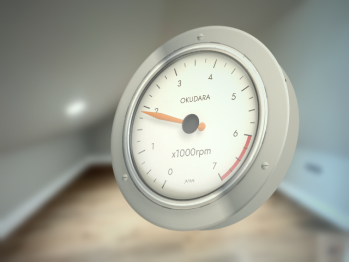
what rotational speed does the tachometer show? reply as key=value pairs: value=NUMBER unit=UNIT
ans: value=1875 unit=rpm
